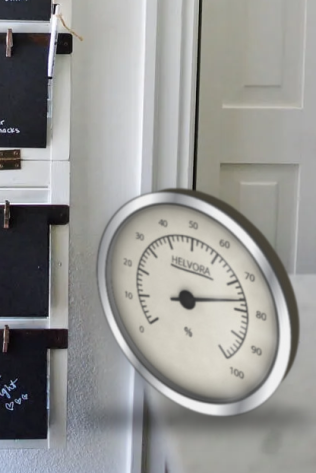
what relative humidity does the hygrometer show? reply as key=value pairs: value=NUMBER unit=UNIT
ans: value=76 unit=%
